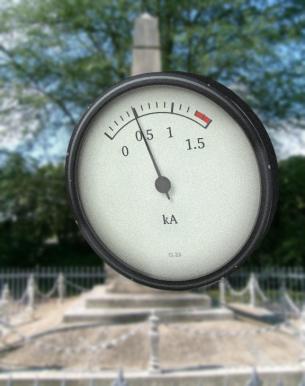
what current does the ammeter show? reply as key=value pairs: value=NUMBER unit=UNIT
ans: value=0.5 unit=kA
